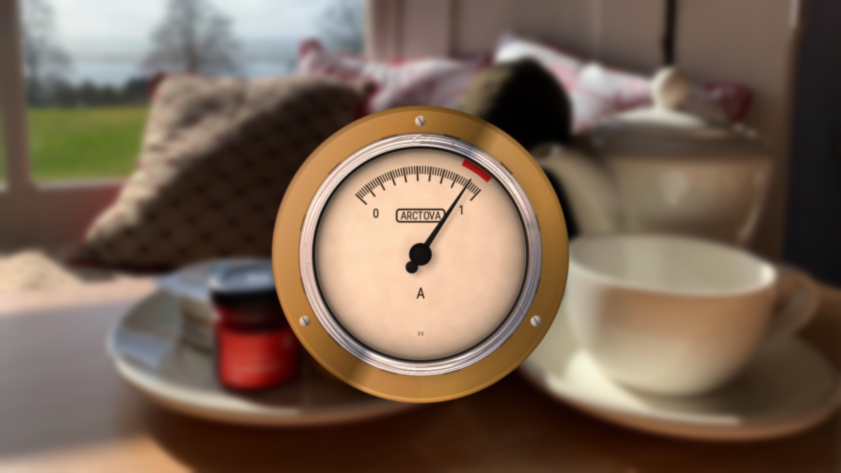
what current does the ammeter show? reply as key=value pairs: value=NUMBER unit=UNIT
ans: value=0.9 unit=A
